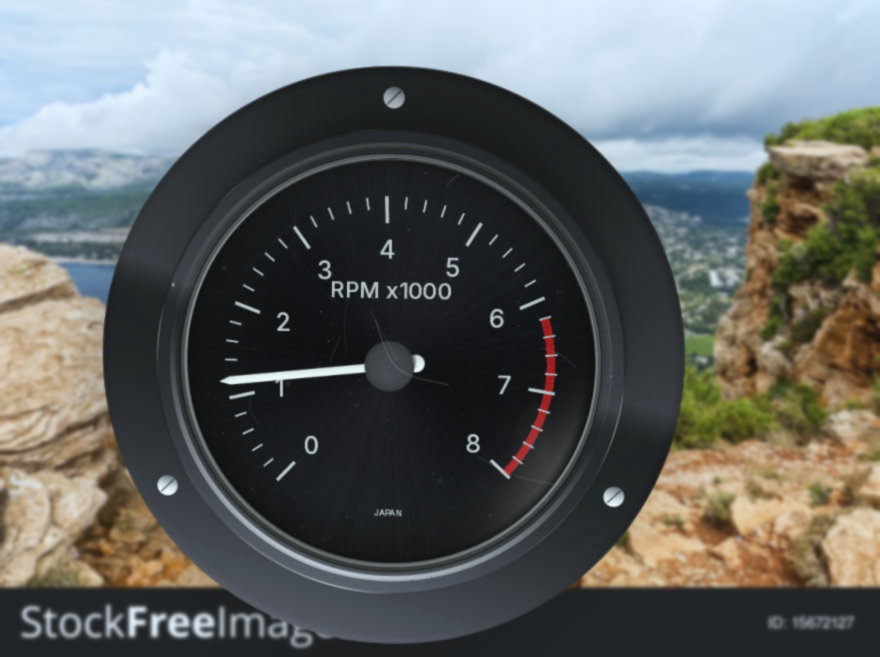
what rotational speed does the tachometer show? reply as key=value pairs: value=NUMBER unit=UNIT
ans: value=1200 unit=rpm
